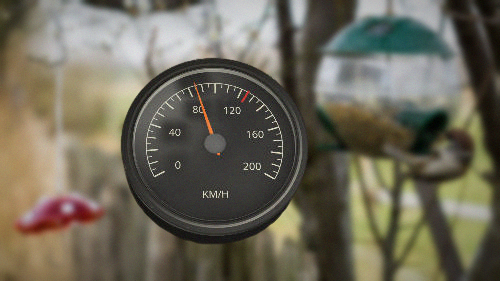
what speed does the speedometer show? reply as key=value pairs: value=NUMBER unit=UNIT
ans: value=85 unit=km/h
